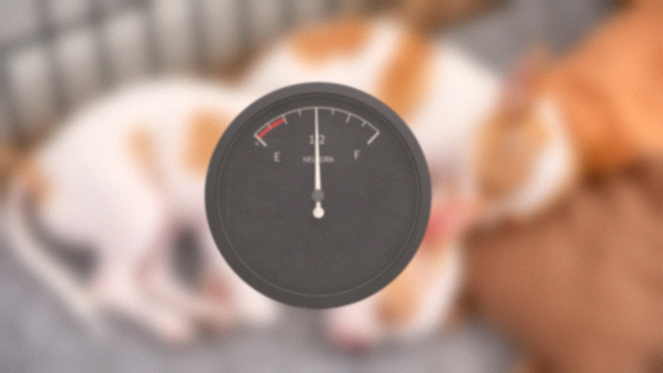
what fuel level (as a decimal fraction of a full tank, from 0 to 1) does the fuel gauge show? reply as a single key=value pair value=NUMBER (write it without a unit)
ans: value=0.5
